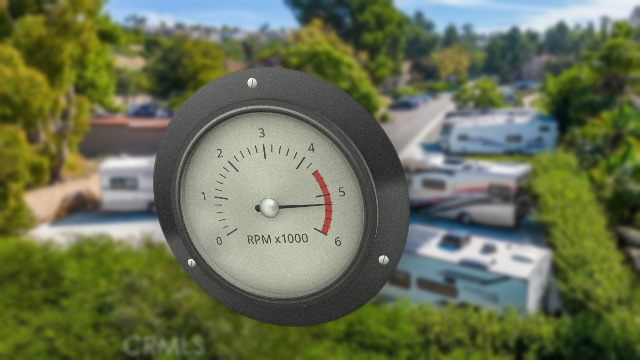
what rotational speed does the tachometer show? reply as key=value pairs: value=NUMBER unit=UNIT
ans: value=5200 unit=rpm
